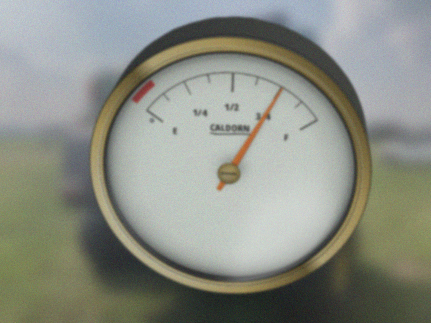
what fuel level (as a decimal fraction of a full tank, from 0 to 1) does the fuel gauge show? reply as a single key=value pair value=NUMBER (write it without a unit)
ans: value=0.75
